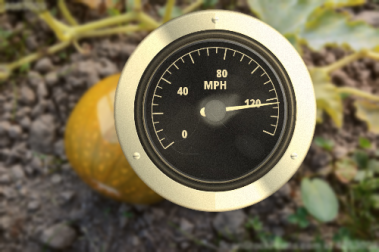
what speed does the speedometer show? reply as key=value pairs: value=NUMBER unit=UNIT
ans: value=122.5 unit=mph
